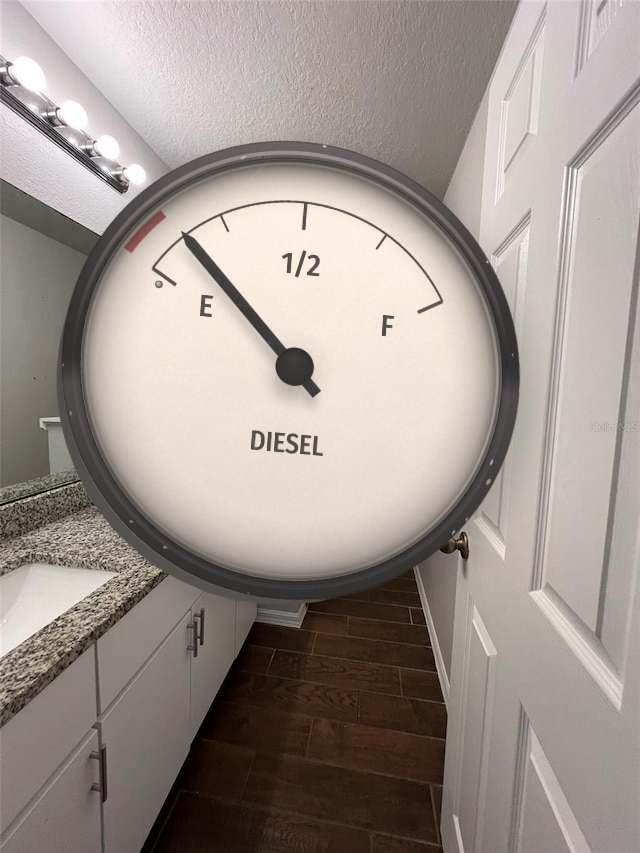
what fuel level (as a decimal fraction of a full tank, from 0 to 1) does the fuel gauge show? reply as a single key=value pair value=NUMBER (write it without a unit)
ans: value=0.125
